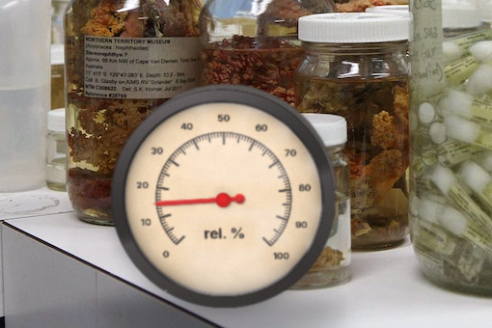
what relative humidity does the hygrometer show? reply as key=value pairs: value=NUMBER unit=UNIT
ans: value=15 unit=%
